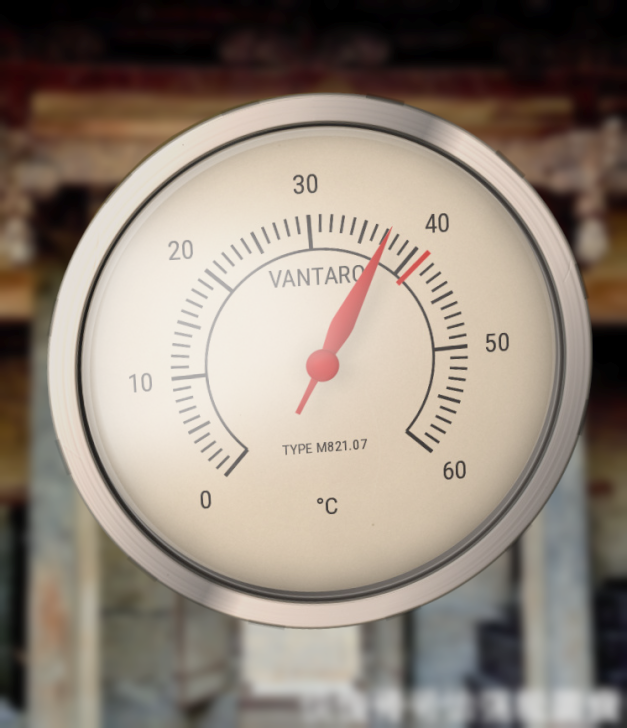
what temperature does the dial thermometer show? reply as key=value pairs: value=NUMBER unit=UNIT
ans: value=37 unit=°C
